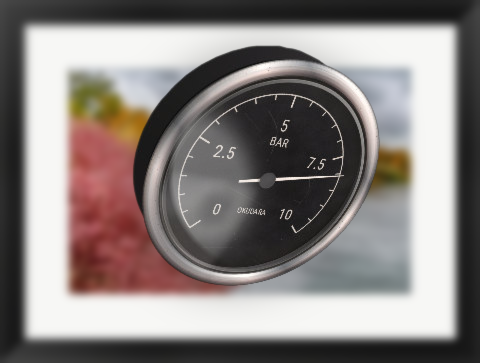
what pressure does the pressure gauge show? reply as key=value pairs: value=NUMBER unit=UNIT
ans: value=8 unit=bar
